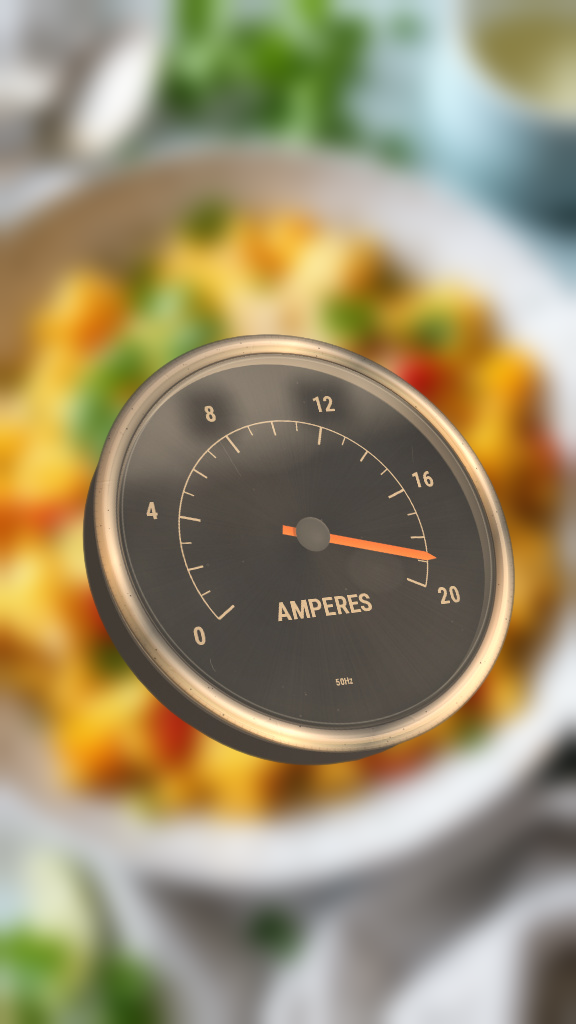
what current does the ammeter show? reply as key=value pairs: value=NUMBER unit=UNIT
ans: value=19 unit=A
